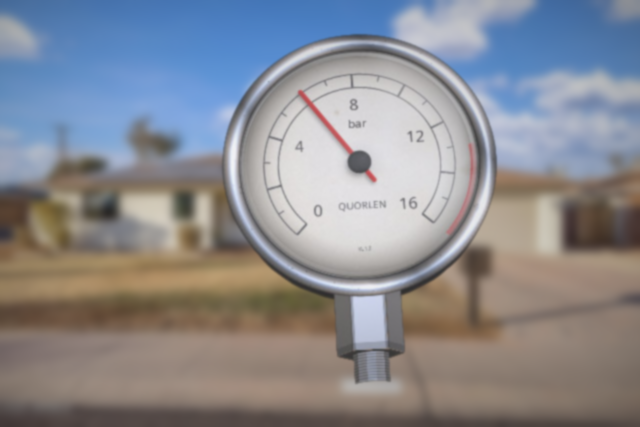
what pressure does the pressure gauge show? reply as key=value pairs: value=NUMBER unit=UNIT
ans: value=6 unit=bar
